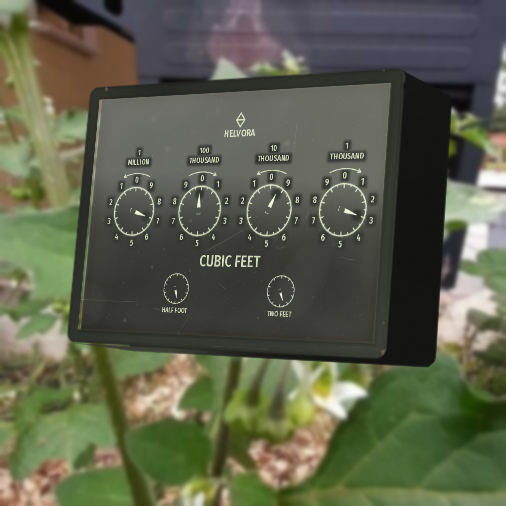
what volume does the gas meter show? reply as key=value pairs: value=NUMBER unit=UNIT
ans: value=699300 unit=ft³
